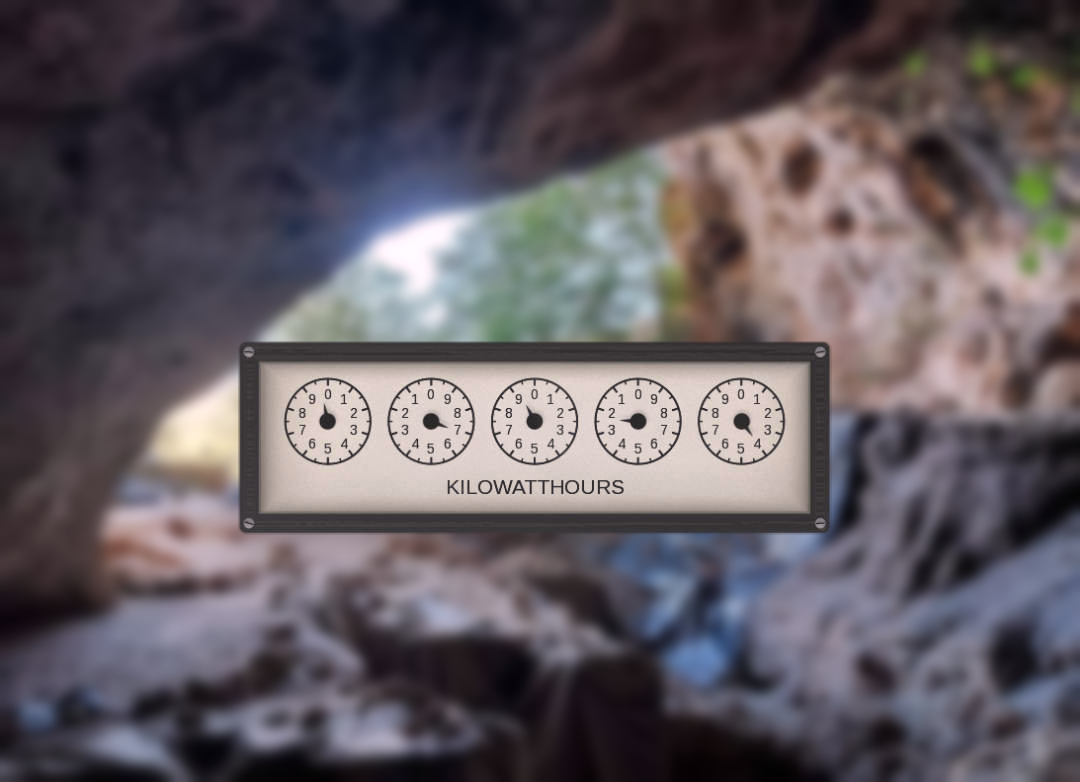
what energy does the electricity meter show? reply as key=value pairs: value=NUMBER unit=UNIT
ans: value=96924 unit=kWh
